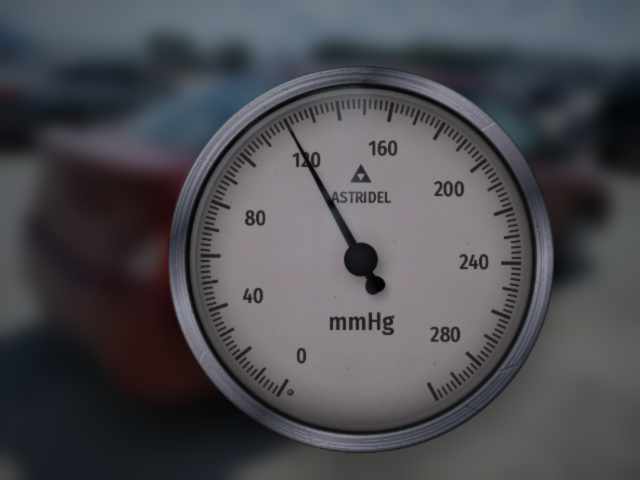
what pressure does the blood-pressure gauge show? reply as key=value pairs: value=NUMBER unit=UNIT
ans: value=120 unit=mmHg
